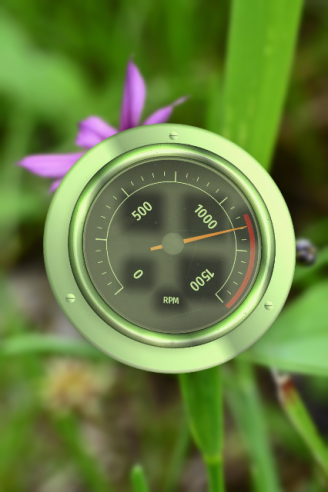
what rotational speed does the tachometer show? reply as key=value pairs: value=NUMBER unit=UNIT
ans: value=1150 unit=rpm
